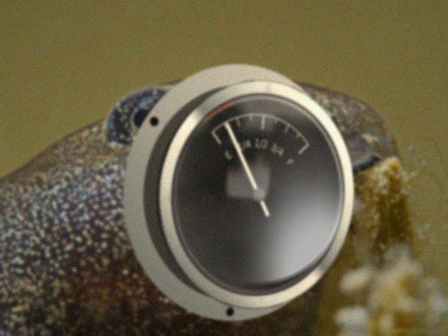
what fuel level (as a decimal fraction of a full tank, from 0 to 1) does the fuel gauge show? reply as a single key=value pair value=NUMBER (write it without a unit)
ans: value=0.125
